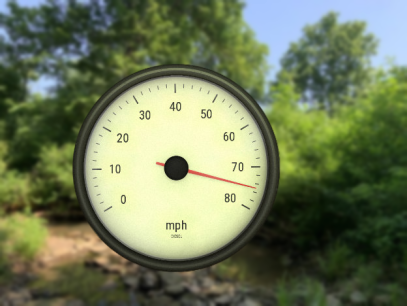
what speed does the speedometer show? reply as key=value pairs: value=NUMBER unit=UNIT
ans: value=75 unit=mph
